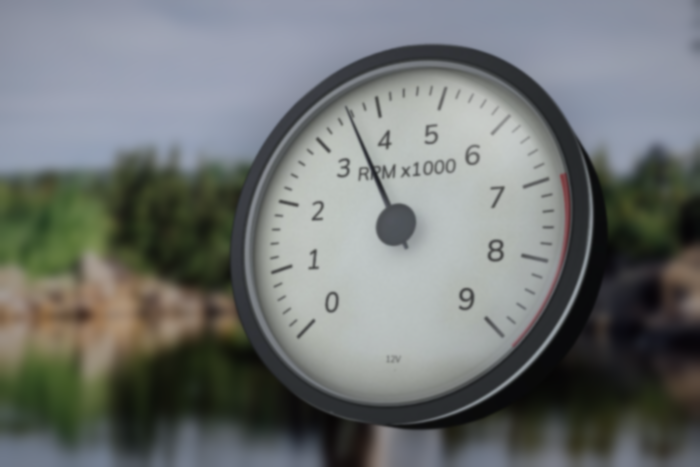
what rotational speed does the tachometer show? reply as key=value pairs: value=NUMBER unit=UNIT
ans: value=3600 unit=rpm
